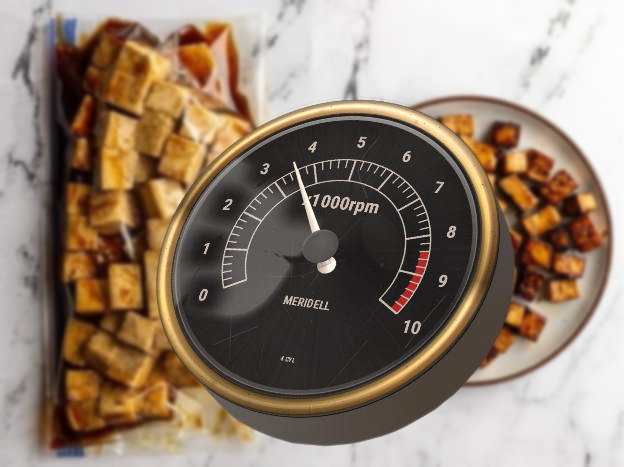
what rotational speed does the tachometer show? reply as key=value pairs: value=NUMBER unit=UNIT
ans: value=3600 unit=rpm
